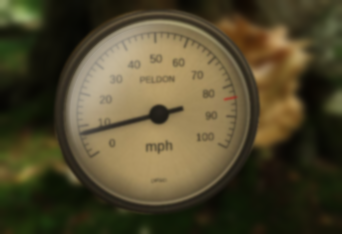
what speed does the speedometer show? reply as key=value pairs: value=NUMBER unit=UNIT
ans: value=8 unit=mph
